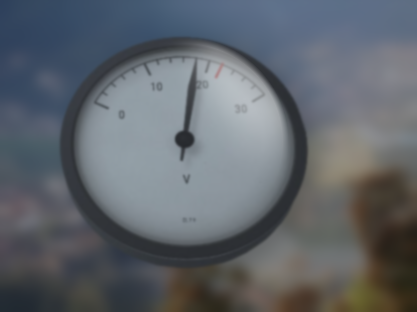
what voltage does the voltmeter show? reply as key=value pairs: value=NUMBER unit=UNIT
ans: value=18 unit=V
